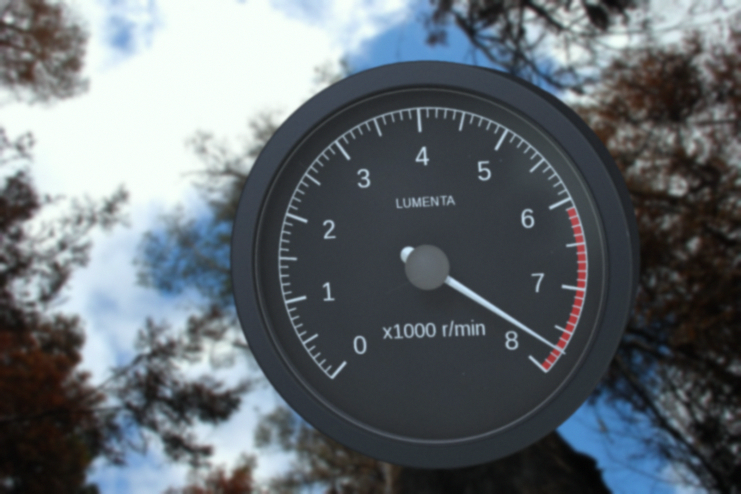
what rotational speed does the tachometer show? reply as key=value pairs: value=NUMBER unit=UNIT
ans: value=7700 unit=rpm
